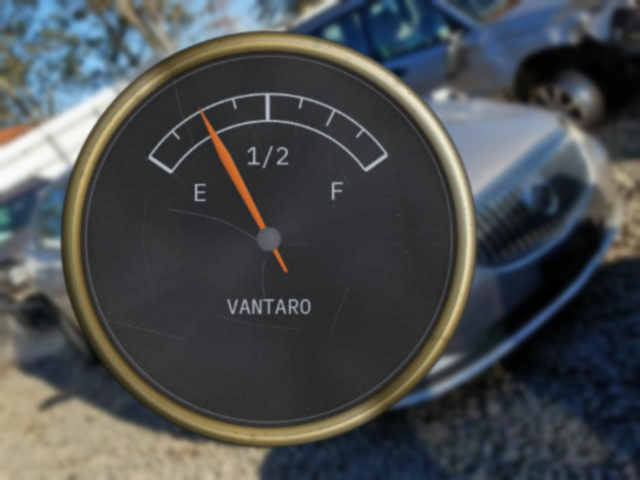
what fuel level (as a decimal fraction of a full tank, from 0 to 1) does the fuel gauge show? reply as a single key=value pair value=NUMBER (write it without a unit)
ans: value=0.25
